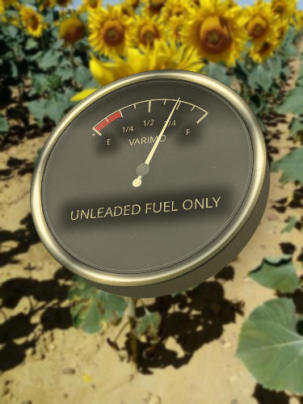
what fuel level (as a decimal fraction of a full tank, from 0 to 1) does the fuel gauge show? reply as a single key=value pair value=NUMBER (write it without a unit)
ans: value=0.75
